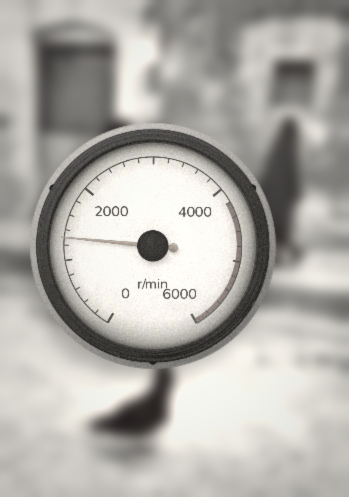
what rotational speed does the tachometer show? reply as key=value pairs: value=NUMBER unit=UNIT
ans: value=1300 unit=rpm
